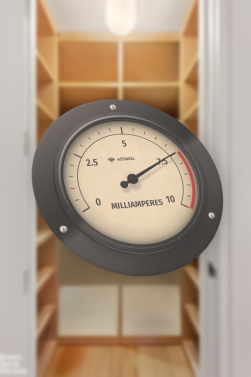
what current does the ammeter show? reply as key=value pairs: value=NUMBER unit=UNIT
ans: value=7.5 unit=mA
